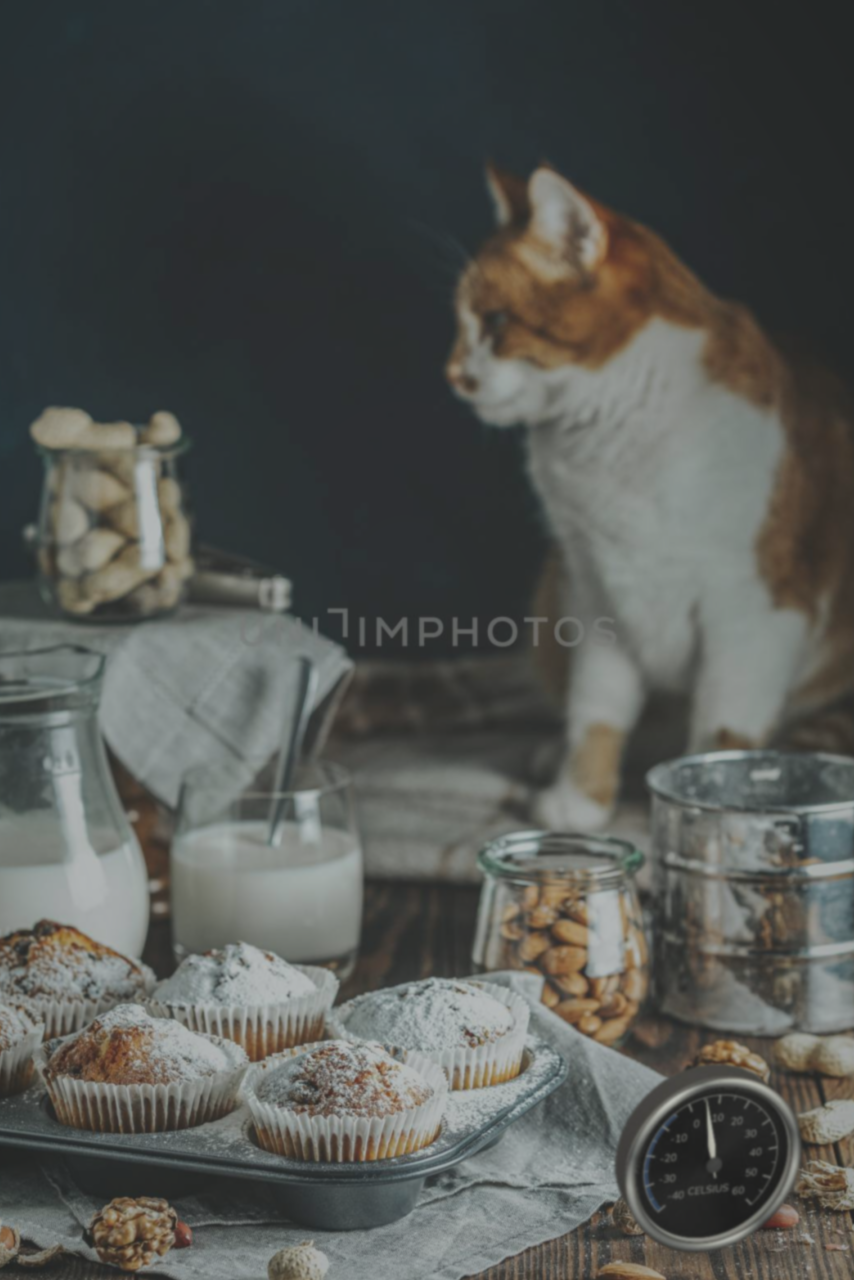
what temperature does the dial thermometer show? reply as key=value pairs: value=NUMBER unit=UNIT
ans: value=5 unit=°C
